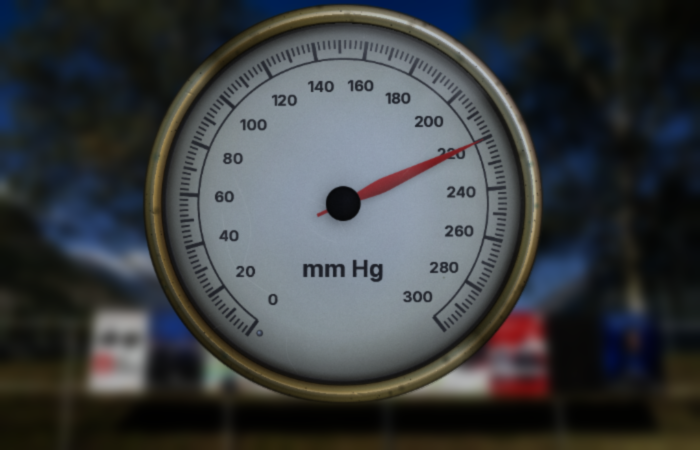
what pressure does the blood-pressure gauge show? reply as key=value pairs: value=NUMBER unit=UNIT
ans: value=220 unit=mmHg
